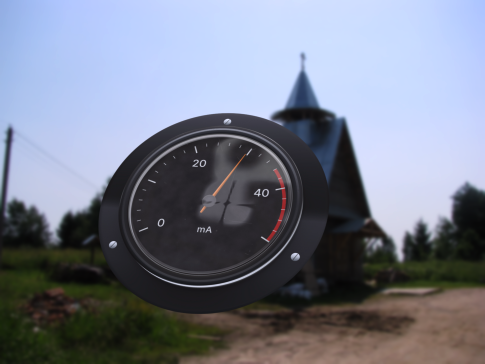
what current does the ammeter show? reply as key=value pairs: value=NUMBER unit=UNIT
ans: value=30 unit=mA
